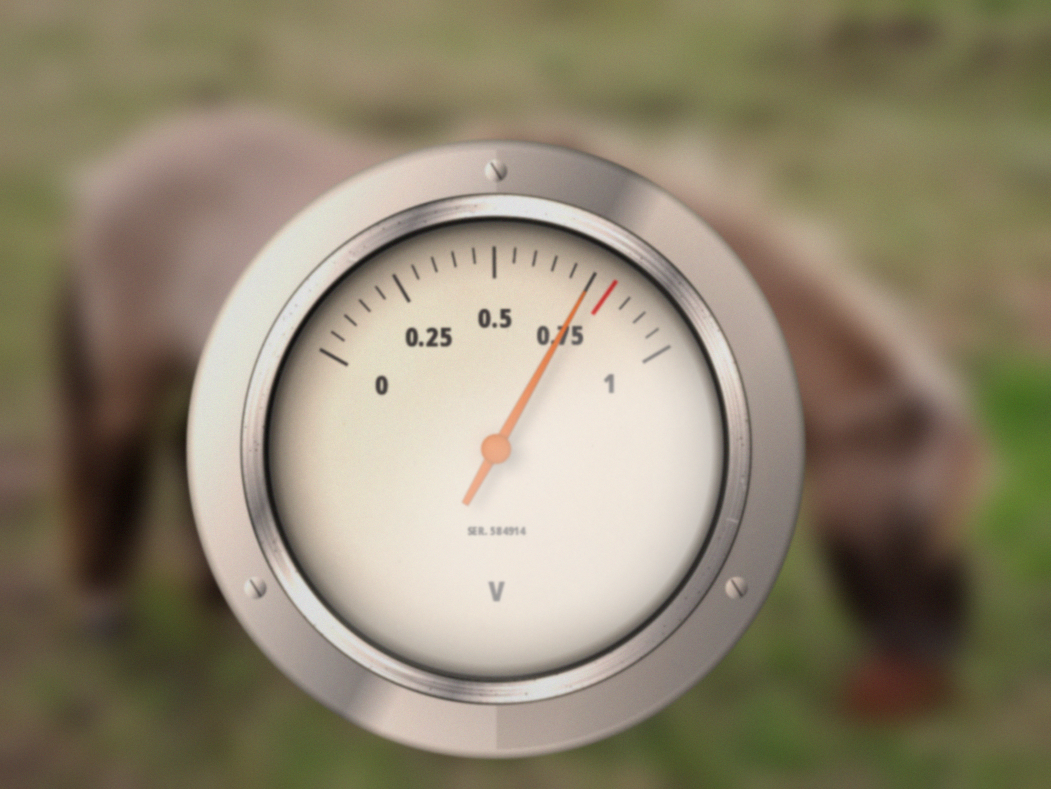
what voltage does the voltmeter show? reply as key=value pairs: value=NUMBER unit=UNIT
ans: value=0.75 unit=V
